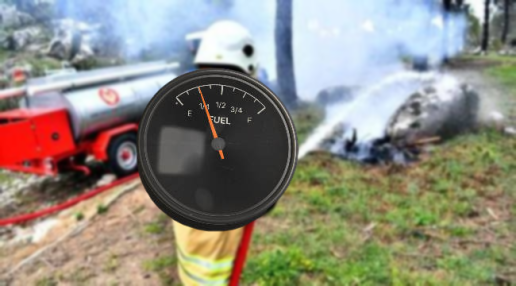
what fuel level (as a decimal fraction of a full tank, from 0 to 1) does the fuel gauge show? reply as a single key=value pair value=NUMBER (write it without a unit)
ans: value=0.25
